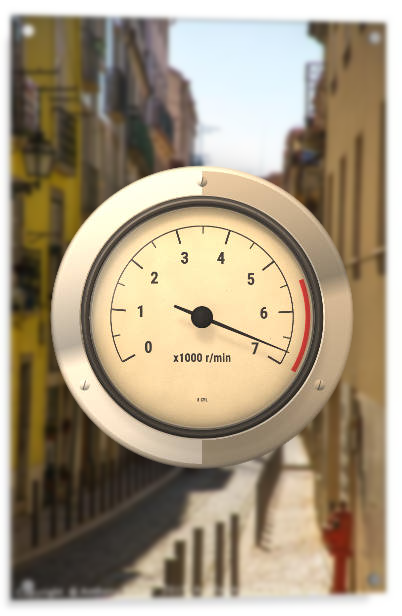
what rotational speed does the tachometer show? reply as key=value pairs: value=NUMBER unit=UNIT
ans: value=6750 unit=rpm
